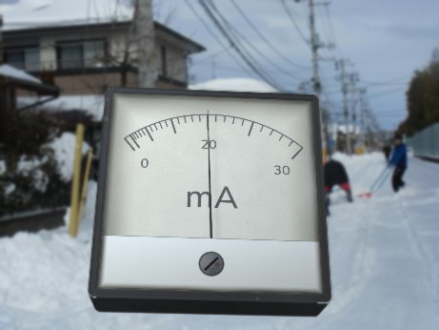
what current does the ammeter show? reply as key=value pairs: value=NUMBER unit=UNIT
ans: value=20 unit=mA
